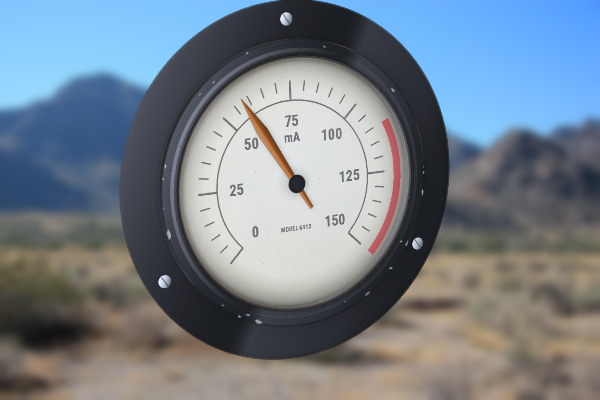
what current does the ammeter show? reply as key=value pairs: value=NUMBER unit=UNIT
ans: value=57.5 unit=mA
